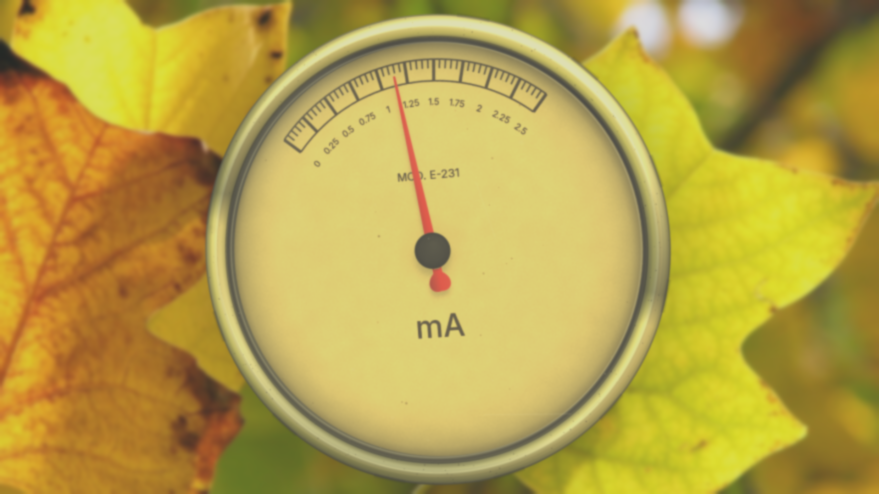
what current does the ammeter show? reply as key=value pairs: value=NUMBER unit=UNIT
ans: value=1.15 unit=mA
